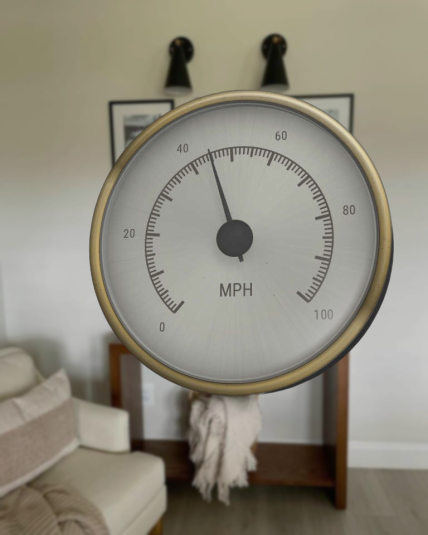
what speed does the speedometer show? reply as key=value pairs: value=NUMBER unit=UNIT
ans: value=45 unit=mph
